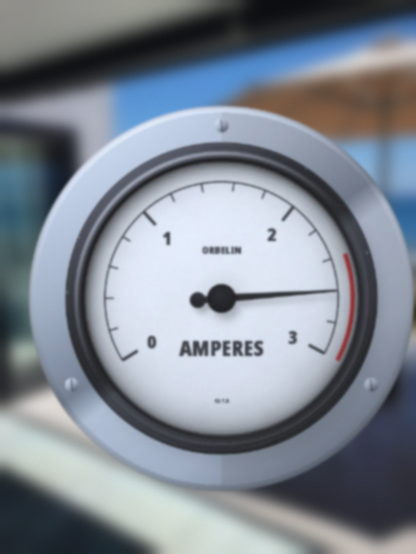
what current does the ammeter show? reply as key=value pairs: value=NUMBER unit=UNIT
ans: value=2.6 unit=A
